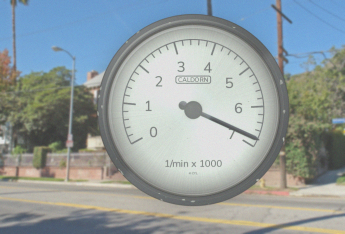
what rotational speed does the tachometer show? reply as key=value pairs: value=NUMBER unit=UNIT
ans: value=6800 unit=rpm
